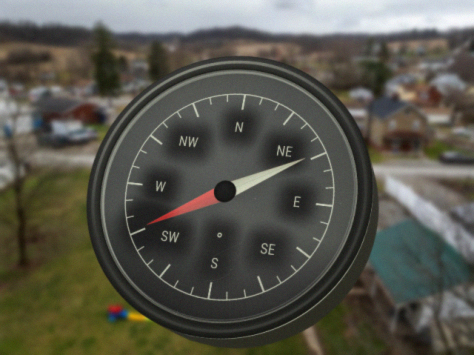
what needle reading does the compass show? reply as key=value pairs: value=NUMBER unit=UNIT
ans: value=240 unit=°
